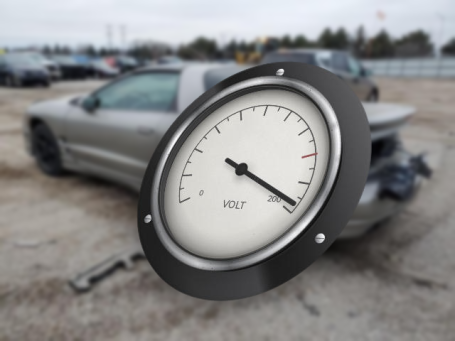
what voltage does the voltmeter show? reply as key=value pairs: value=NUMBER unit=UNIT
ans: value=195 unit=V
